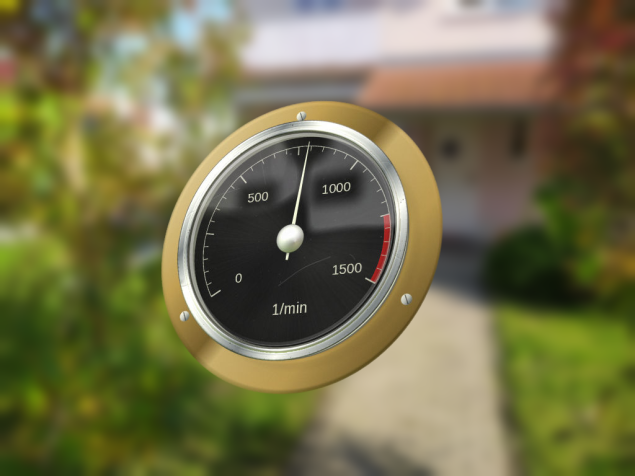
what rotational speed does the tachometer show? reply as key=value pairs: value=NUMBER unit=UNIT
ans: value=800 unit=rpm
